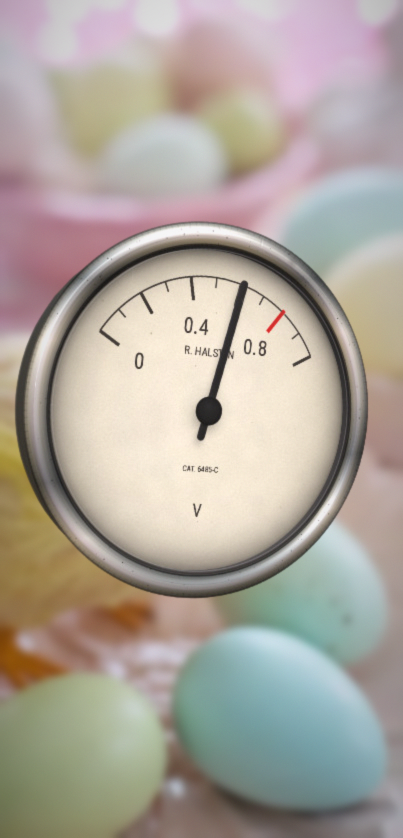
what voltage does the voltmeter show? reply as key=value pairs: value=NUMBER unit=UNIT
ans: value=0.6 unit=V
